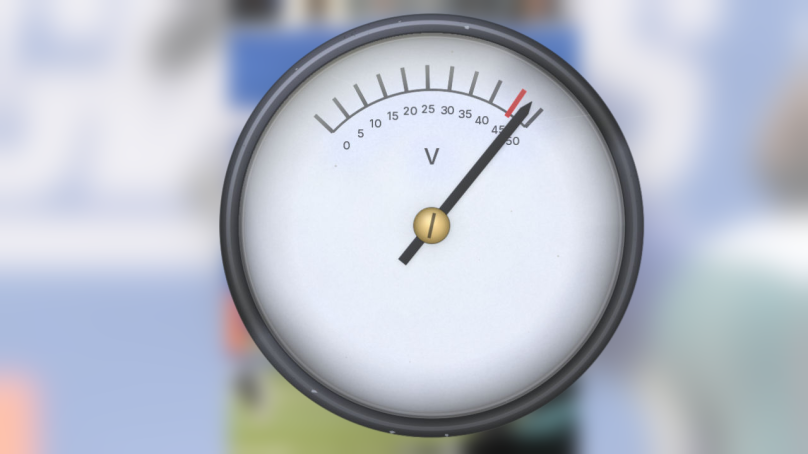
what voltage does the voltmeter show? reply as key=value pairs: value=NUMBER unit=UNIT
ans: value=47.5 unit=V
